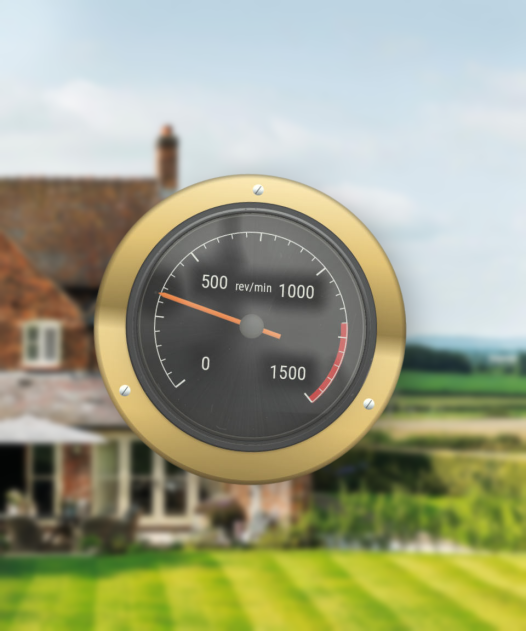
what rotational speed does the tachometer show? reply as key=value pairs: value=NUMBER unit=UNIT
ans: value=325 unit=rpm
